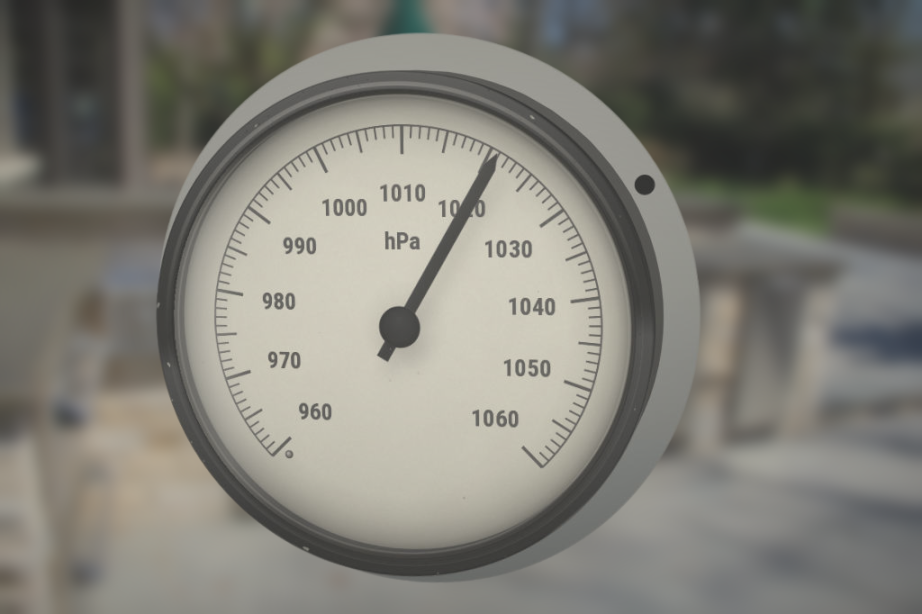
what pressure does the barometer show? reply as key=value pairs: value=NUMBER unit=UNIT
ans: value=1021 unit=hPa
